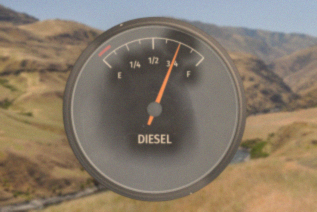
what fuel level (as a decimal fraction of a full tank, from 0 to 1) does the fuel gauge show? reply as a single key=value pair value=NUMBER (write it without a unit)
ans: value=0.75
